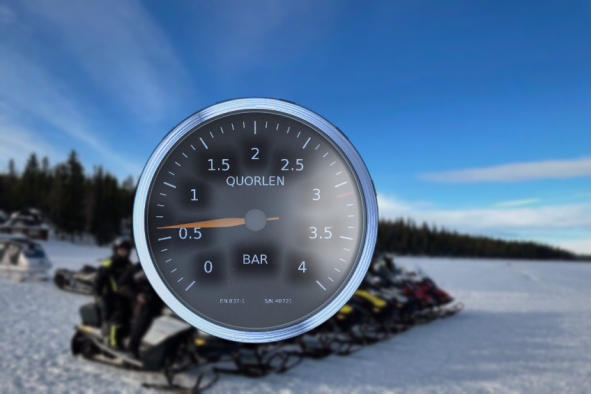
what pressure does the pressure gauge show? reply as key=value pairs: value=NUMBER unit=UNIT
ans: value=0.6 unit=bar
